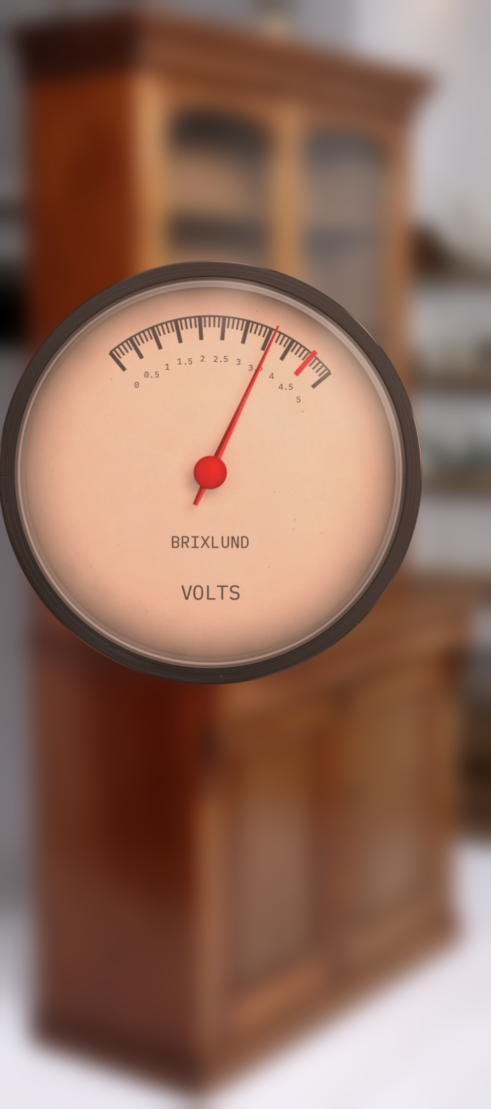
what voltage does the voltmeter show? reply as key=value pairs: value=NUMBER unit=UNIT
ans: value=3.6 unit=V
